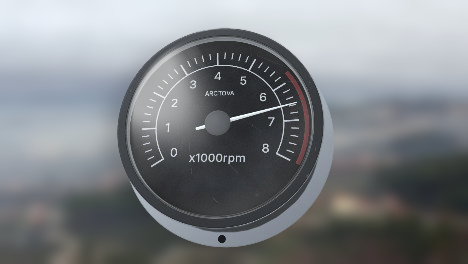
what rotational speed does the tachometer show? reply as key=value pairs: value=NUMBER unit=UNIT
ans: value=6600 unit=rpm
